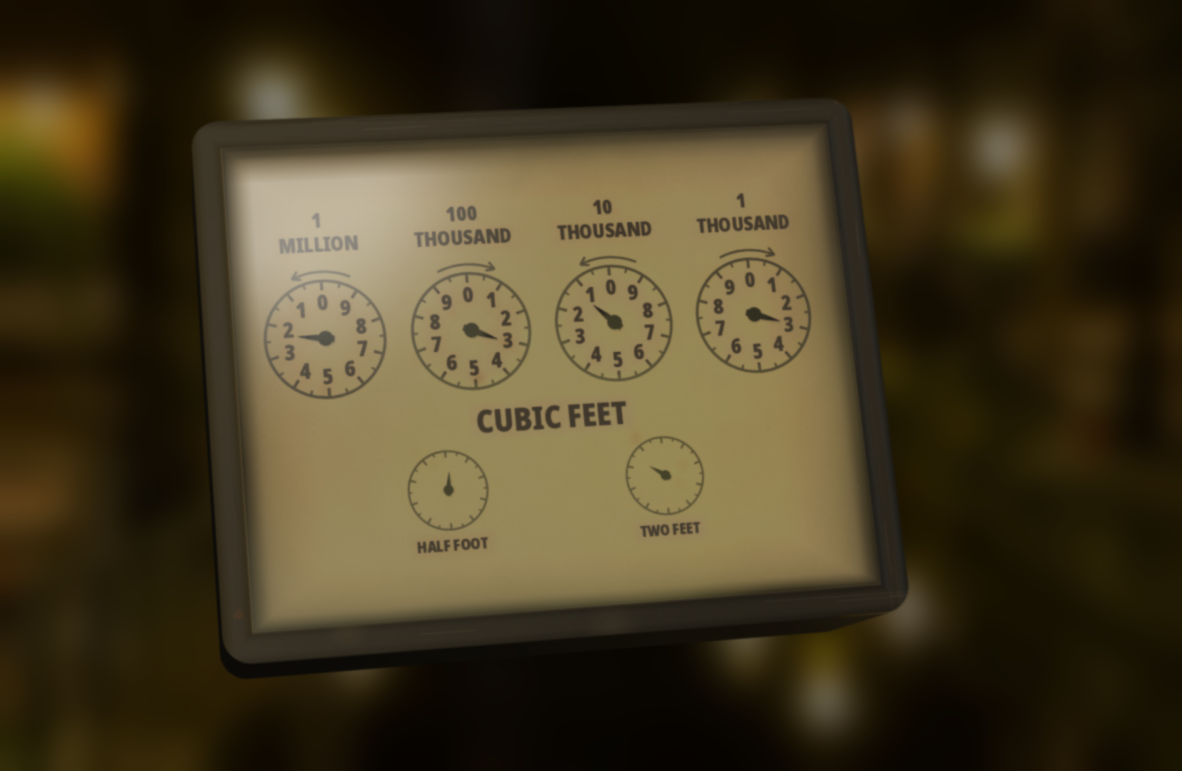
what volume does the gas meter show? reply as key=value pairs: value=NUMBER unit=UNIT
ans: value=231300 unit=ft³
